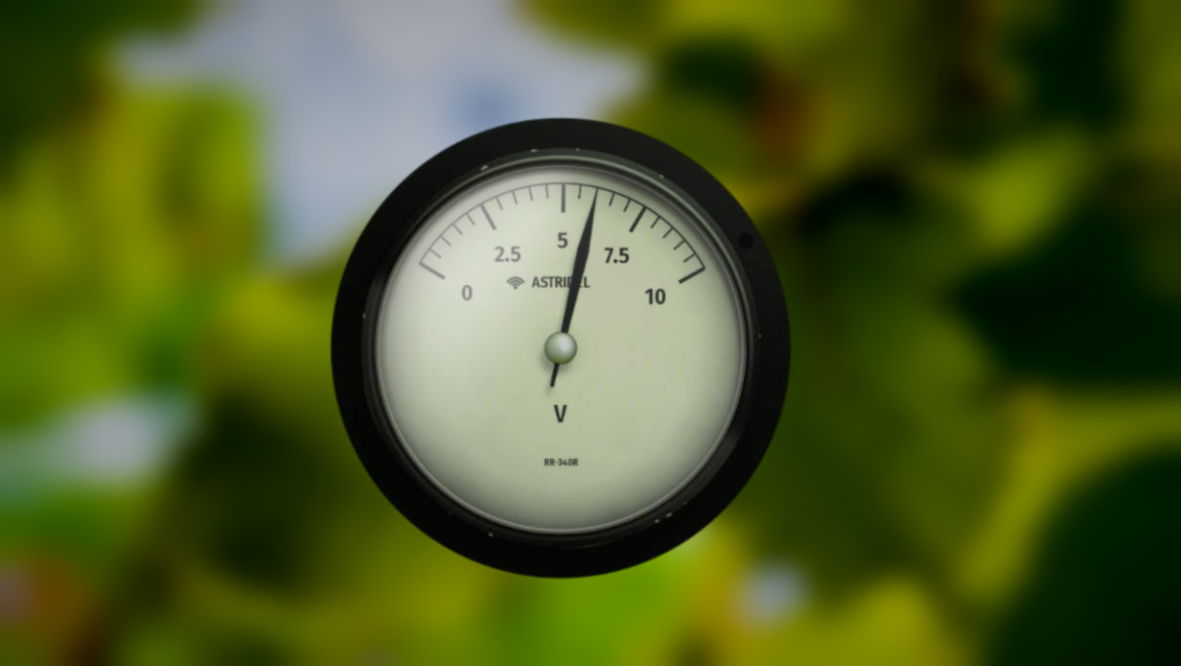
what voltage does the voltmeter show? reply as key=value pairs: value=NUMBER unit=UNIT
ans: value=6 unit=V
